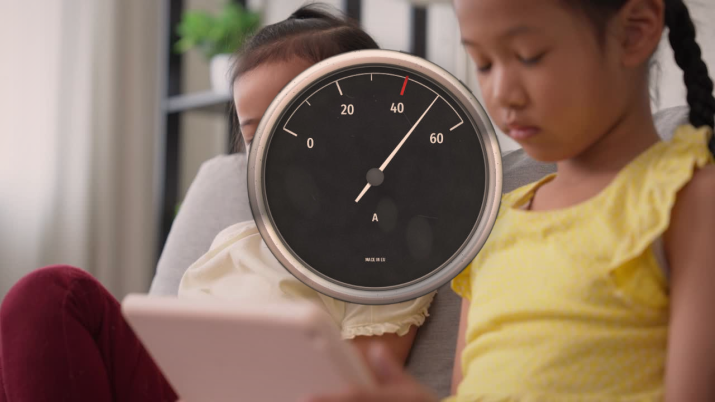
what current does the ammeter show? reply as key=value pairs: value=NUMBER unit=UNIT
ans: value=50 unit=A
